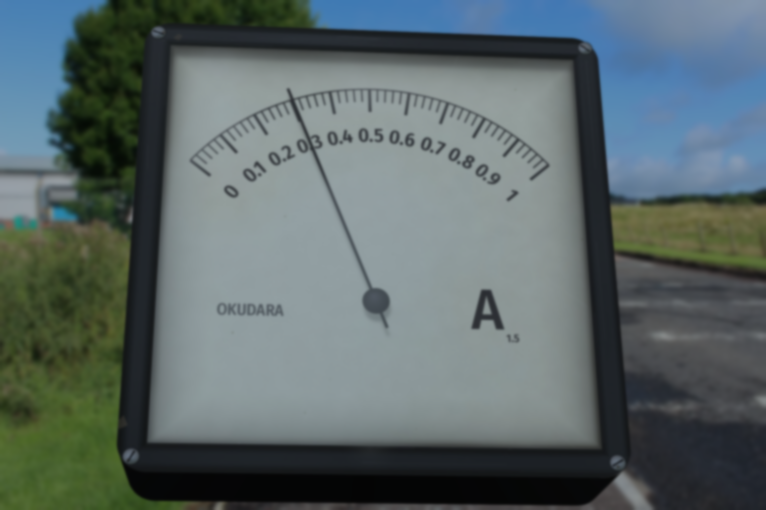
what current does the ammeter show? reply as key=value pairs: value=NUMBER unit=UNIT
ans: value=0.3 unit=A
